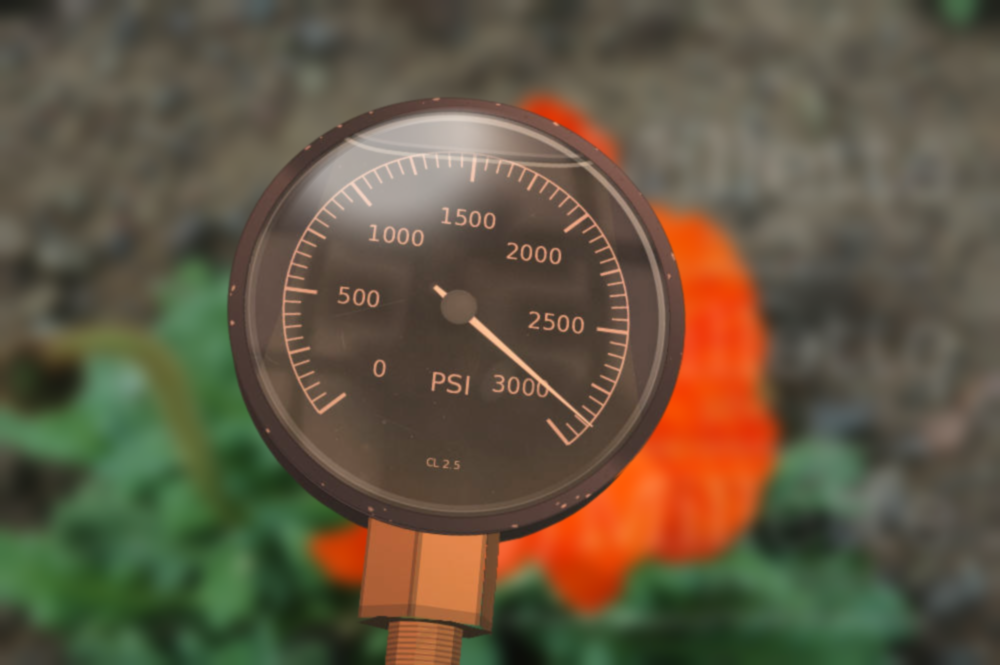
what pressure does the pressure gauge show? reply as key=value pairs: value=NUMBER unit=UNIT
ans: value=2900 unit=psi
